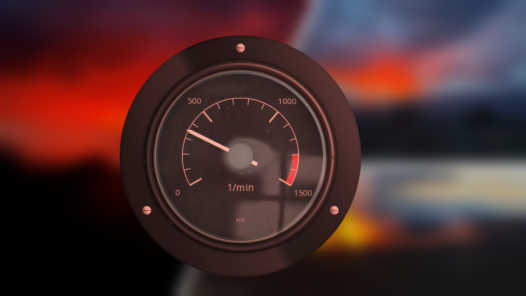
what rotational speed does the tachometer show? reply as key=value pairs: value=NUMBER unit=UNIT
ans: value=350 unit=rpm
